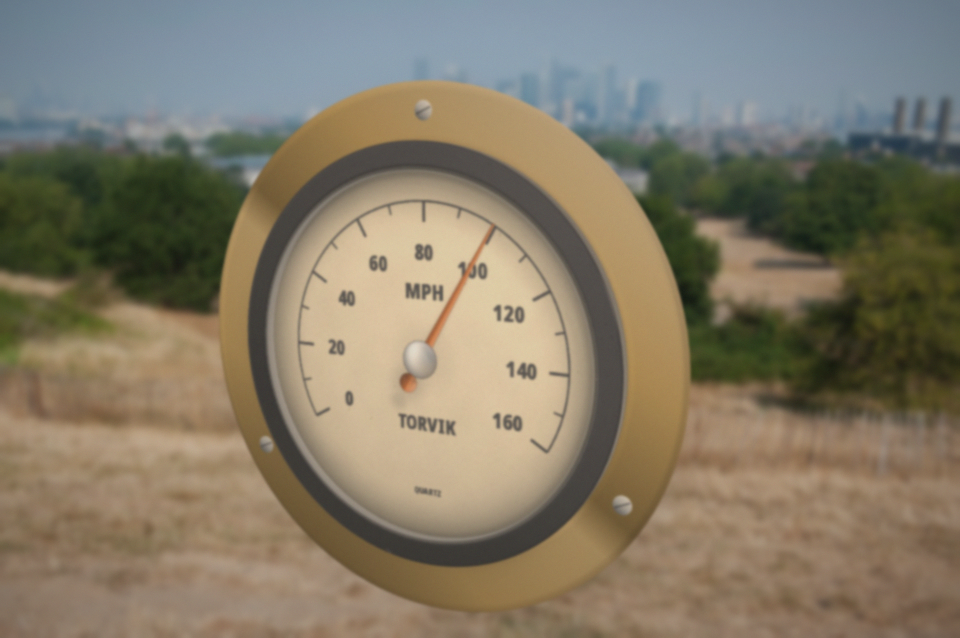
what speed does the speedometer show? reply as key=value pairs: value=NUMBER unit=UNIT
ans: value=100 unit=mph
